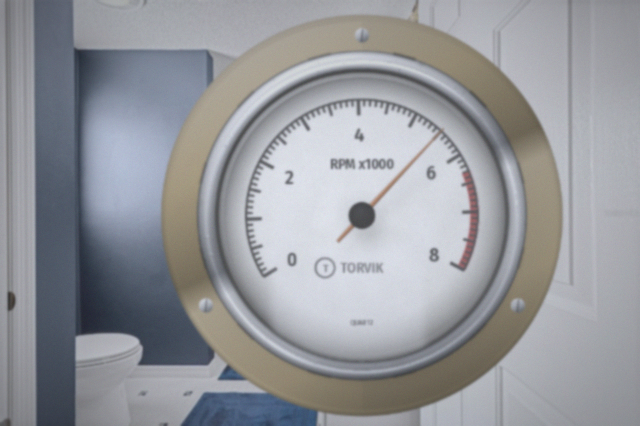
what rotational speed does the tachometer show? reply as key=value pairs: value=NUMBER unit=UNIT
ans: value=5500 unit=rpm
